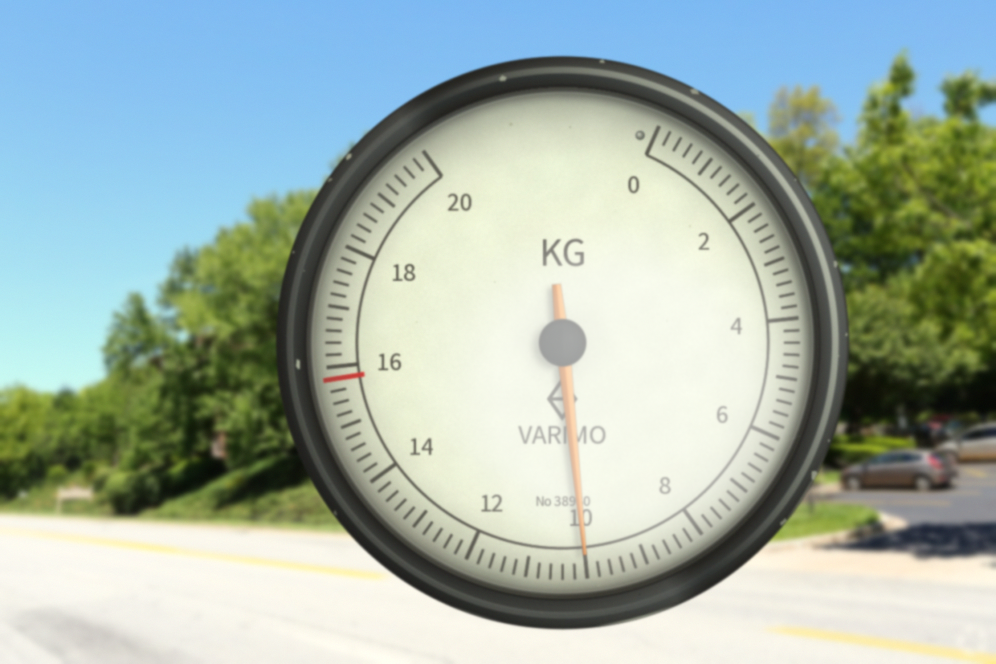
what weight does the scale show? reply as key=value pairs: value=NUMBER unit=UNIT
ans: value=10 unit=kg
